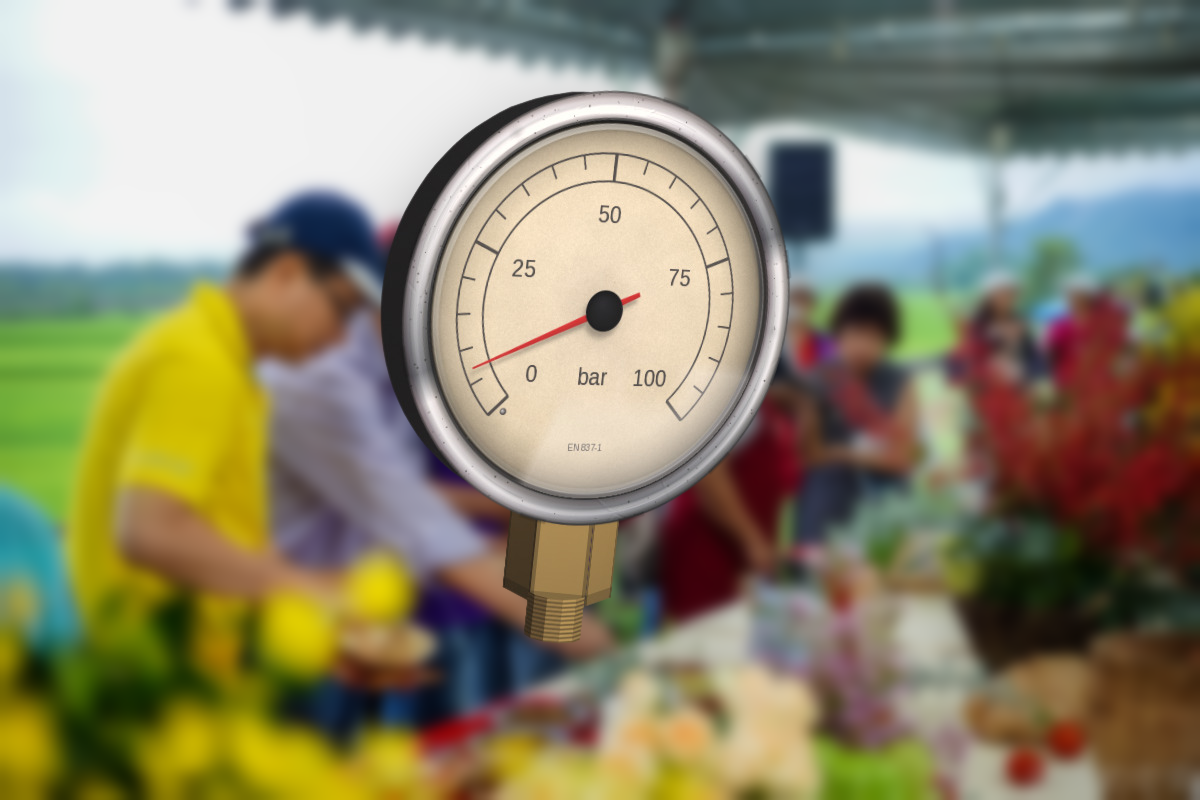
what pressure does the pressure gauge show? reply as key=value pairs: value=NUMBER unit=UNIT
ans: value=7.5 unit=bar
